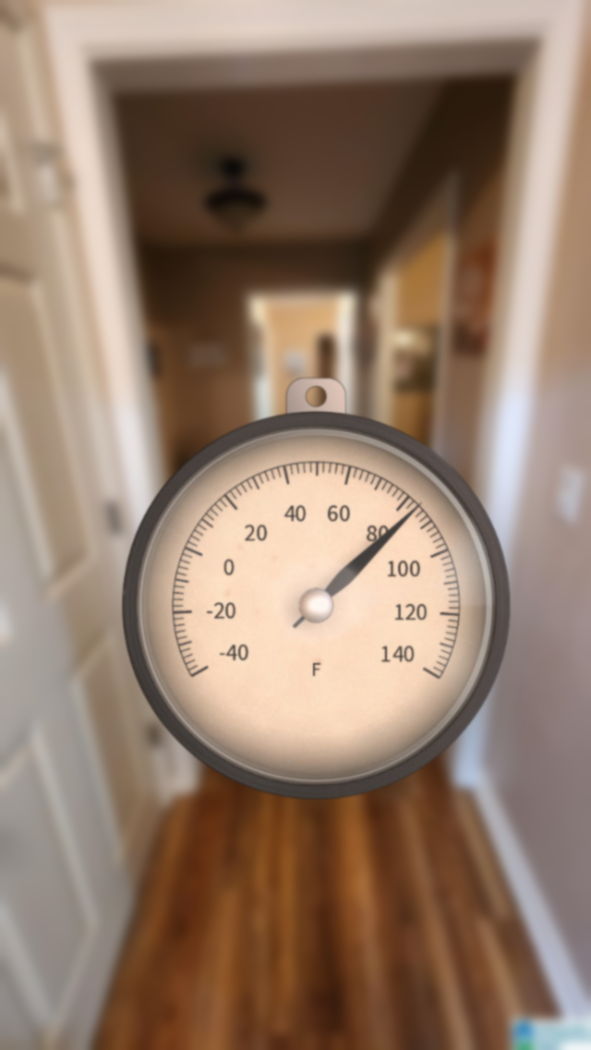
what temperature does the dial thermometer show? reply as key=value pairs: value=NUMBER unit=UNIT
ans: value=84 unit=°F
